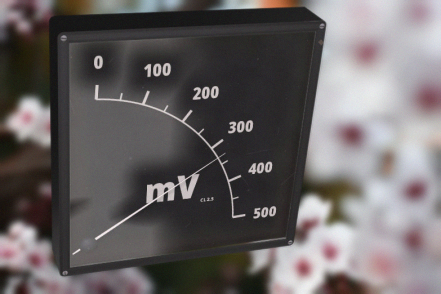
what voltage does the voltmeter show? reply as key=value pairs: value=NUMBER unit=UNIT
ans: value=325 unit=mV
